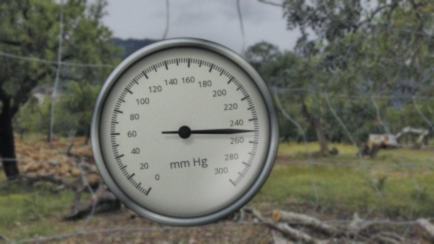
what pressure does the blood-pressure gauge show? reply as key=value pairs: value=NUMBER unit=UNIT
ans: value=250 unit=mmHg
